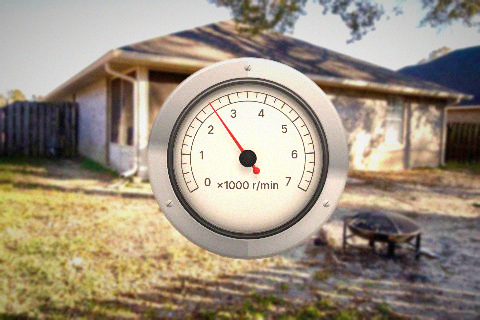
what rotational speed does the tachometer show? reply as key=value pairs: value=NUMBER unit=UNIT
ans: value=2500 unit=rpm
